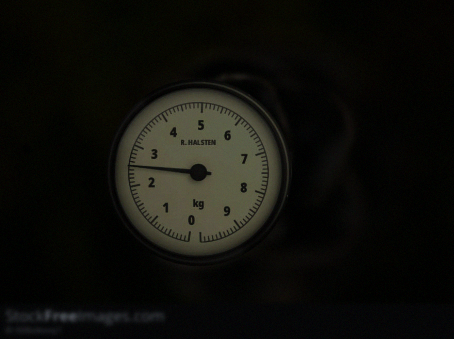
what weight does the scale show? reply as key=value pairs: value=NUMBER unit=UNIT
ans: value=2.5 unit=kg
